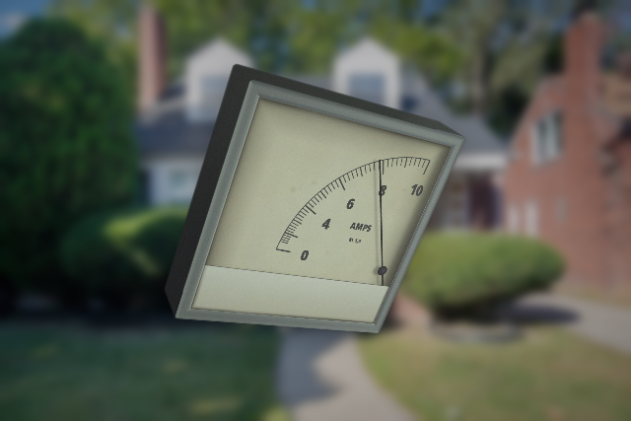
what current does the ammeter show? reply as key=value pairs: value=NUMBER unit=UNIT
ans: value=7.8 unit=A
